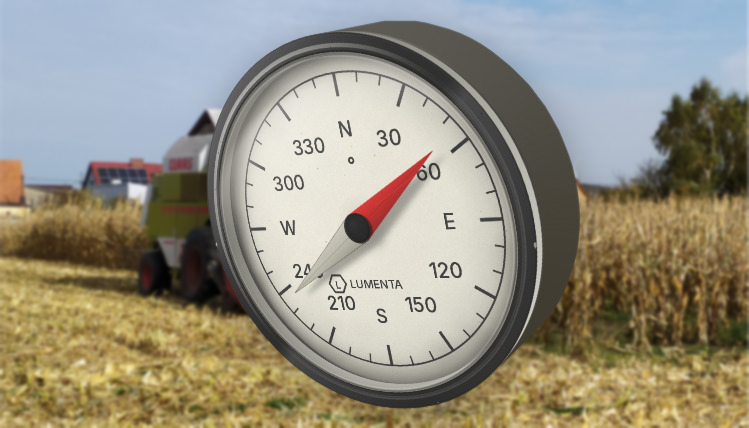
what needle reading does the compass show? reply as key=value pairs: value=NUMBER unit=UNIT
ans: value=55 unit=°
